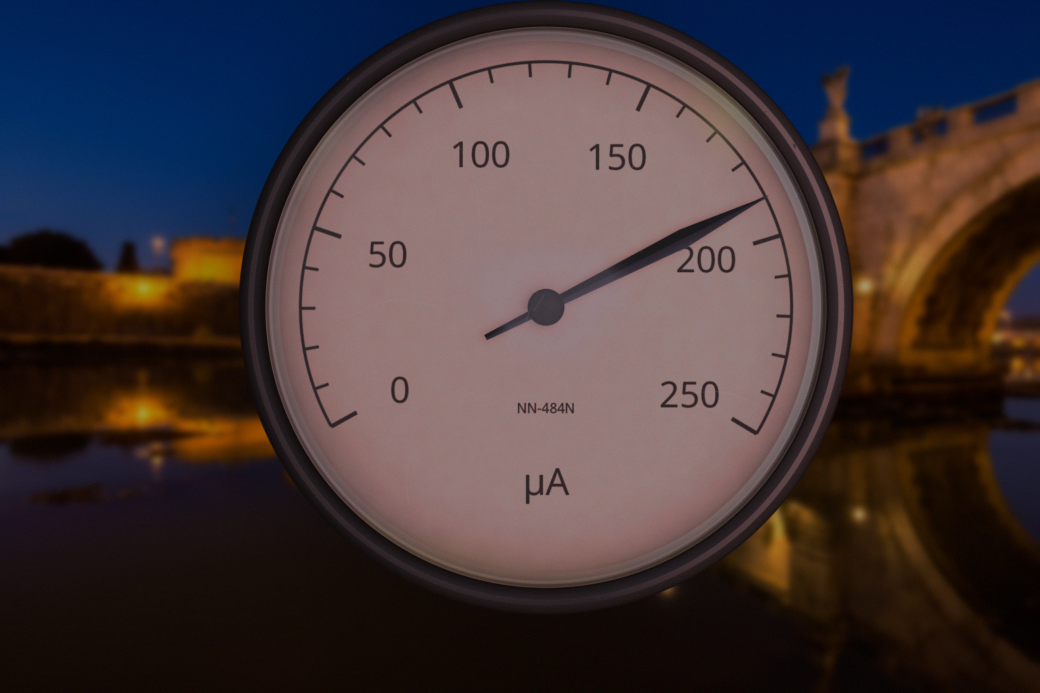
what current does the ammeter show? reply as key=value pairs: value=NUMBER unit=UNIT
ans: value=190 unit=µA
